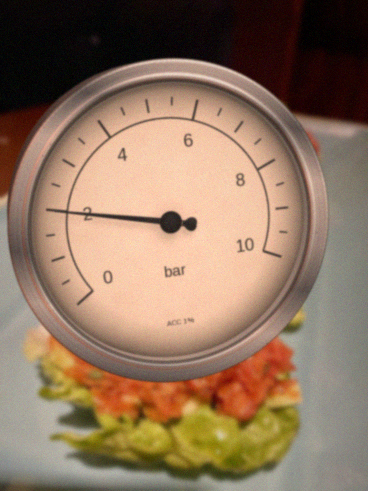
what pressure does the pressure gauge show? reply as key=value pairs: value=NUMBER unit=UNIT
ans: value=2 unit=bar
